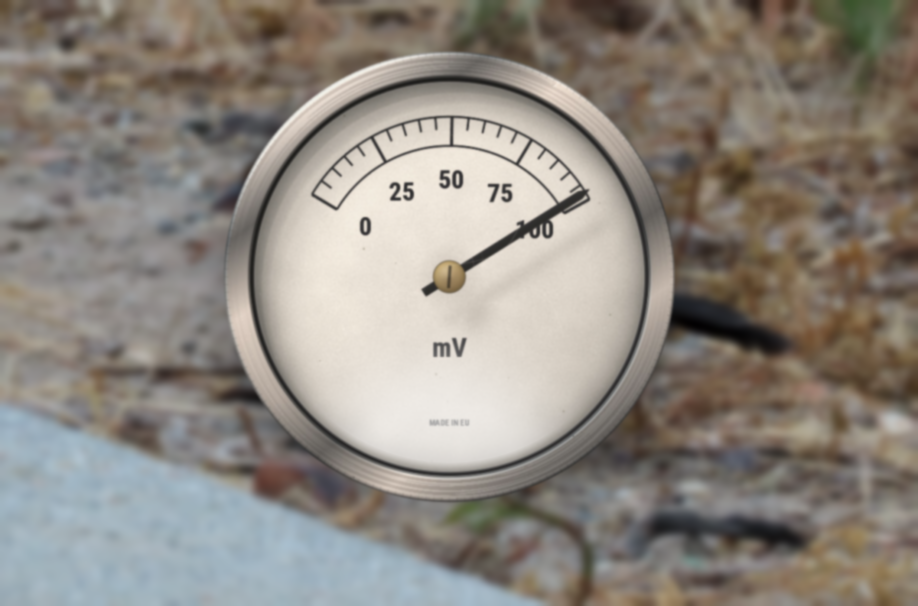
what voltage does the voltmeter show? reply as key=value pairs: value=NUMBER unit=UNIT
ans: value=97.5 unit=mV
